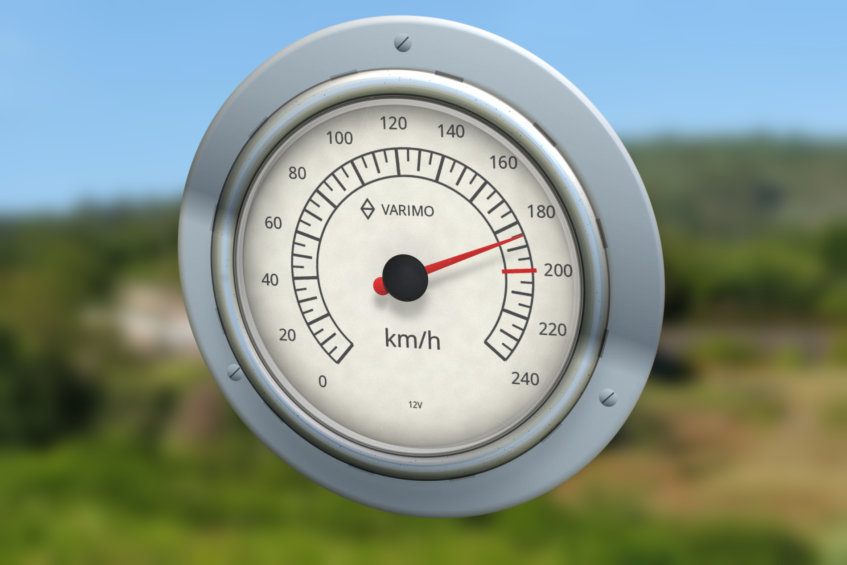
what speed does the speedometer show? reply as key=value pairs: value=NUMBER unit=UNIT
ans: value=185 unit=km/h
